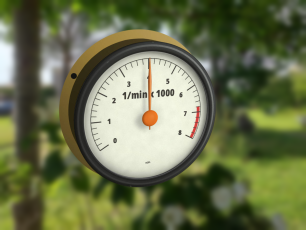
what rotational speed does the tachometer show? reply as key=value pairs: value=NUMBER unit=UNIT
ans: value=4000 unit=rpm
